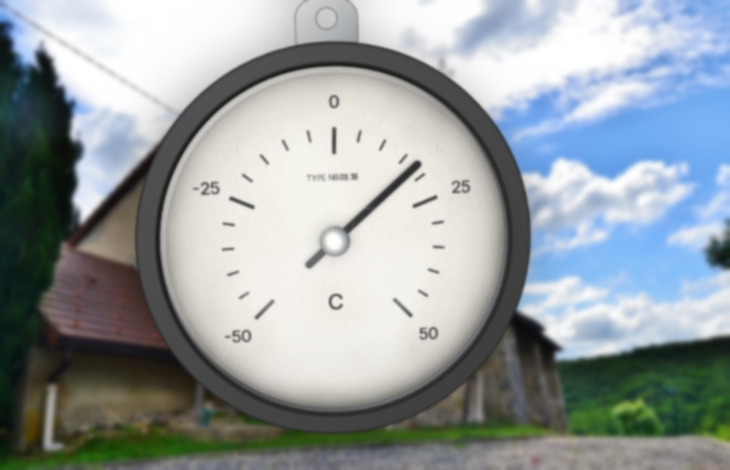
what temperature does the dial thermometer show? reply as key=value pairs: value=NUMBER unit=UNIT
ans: value=17.5 unit=°C
